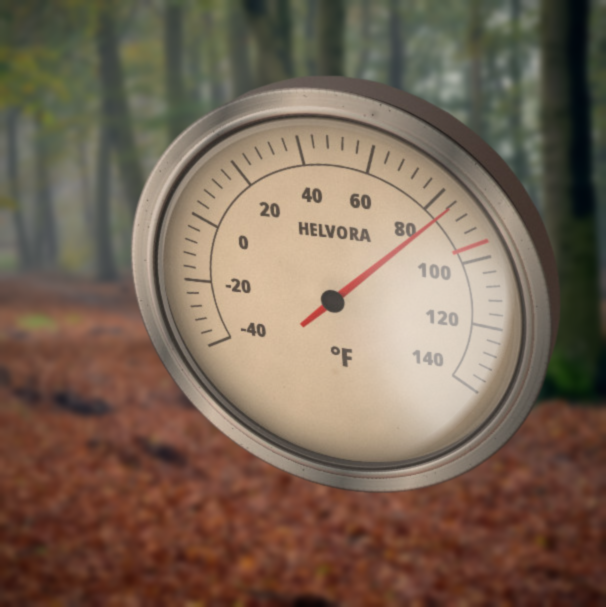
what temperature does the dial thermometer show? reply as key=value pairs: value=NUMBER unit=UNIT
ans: value=84 unit=°F
